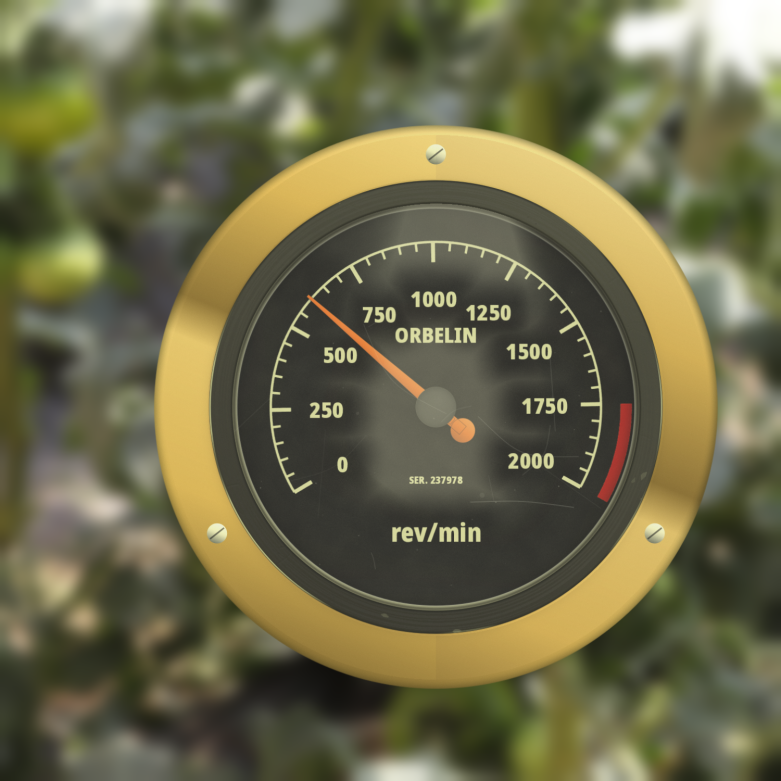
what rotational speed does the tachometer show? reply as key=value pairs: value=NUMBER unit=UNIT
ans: value=600 unit=rpm
